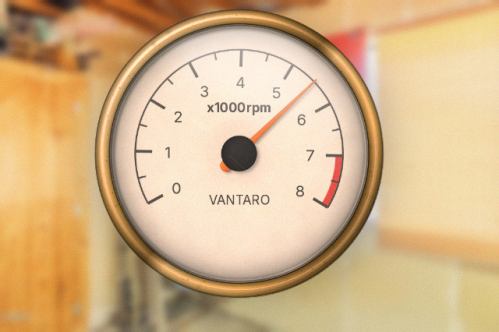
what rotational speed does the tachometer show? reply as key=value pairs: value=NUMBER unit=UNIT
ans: value=5500 unit=rpm
